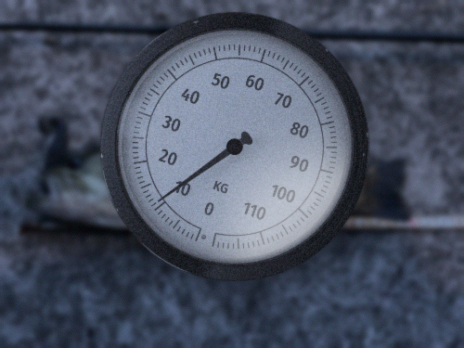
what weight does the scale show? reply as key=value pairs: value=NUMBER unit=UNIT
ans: value=11 unit=kg
